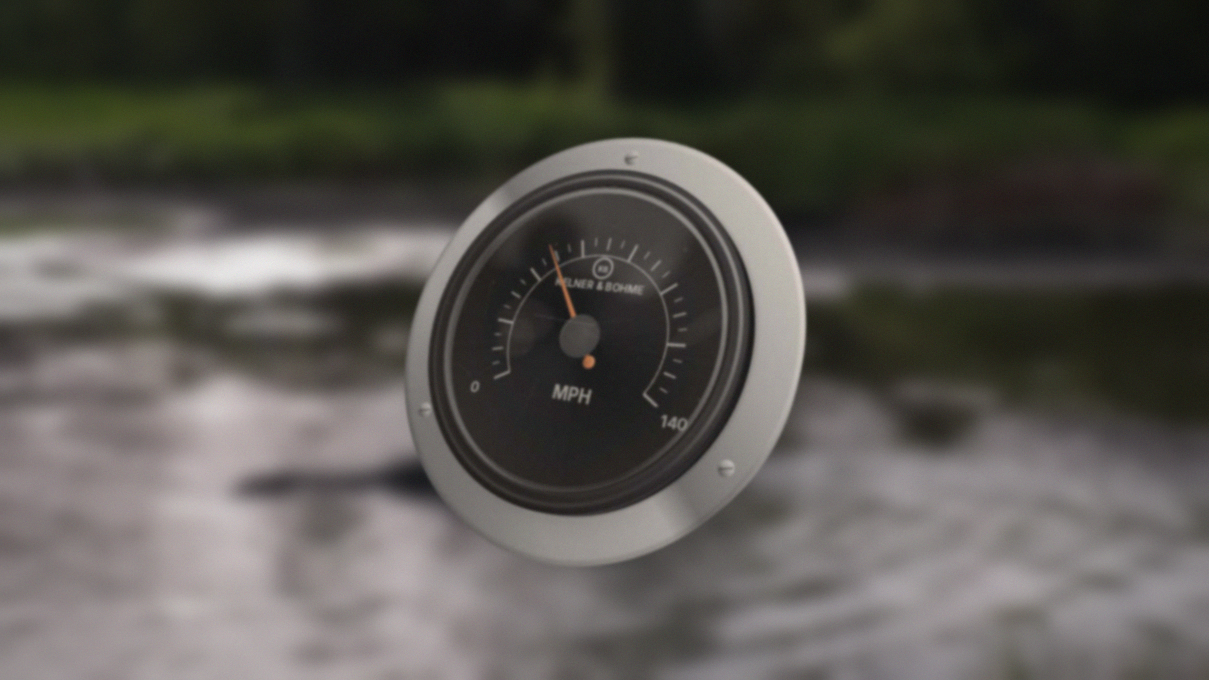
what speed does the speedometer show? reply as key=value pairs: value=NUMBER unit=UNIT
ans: value=50 unit=mph
